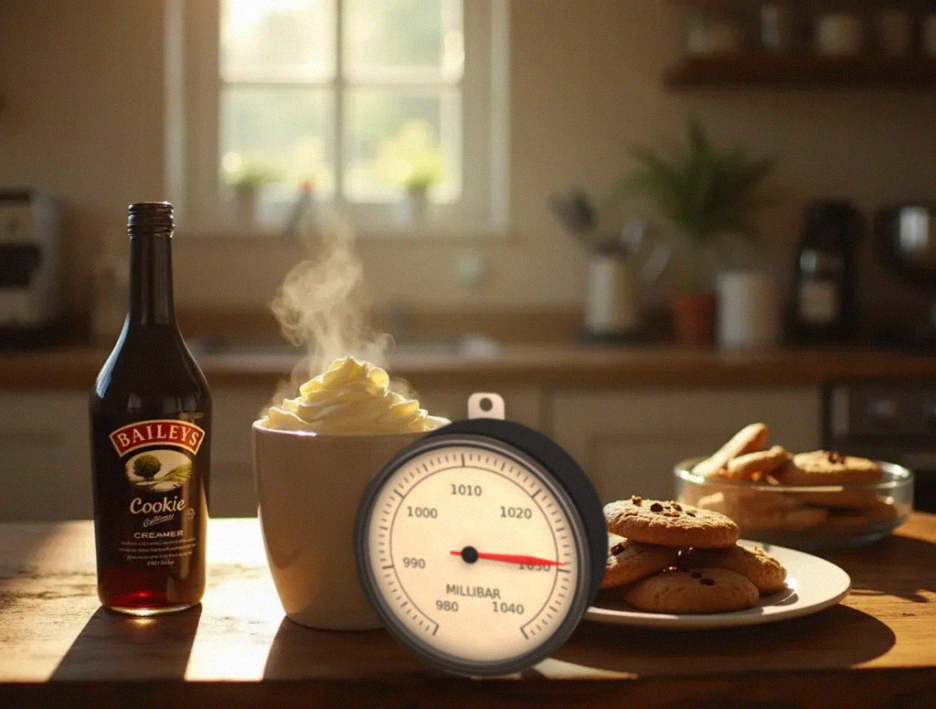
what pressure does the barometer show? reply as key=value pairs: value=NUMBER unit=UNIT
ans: value=1029 unit=mbar
